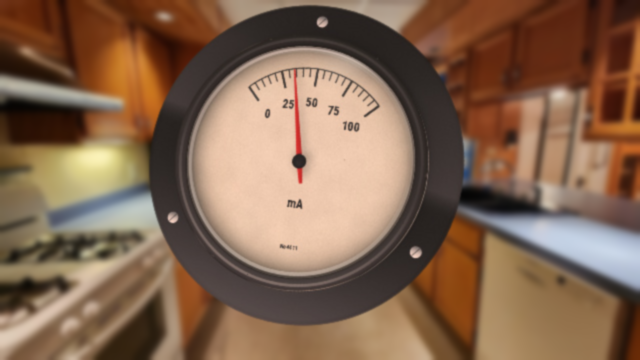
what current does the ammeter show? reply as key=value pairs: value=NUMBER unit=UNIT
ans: value=35 unit=mA
